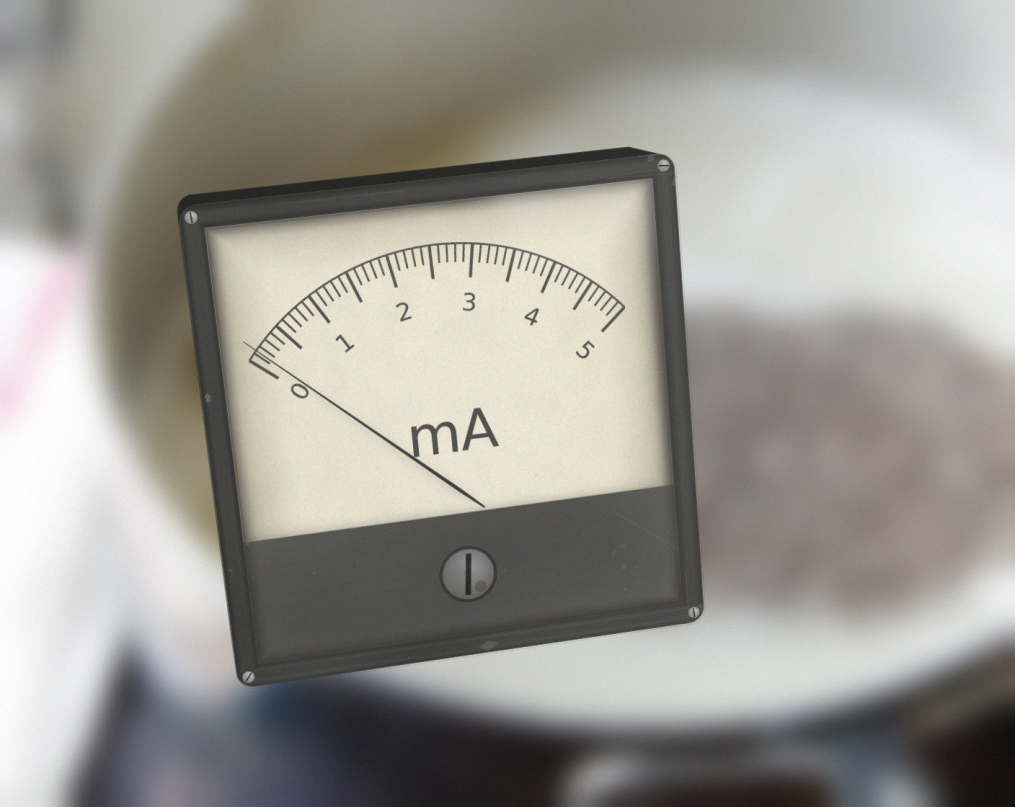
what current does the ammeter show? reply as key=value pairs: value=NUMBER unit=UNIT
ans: value=0.15 unit=mA
